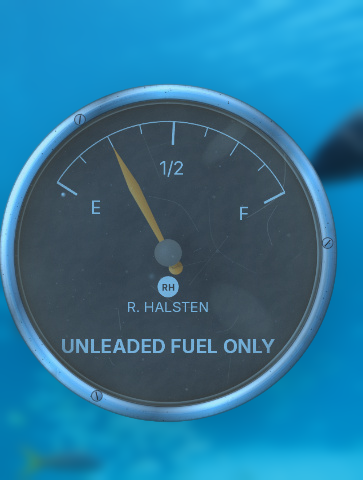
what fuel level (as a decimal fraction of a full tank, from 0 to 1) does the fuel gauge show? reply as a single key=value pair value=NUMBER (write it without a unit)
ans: value=0.25
